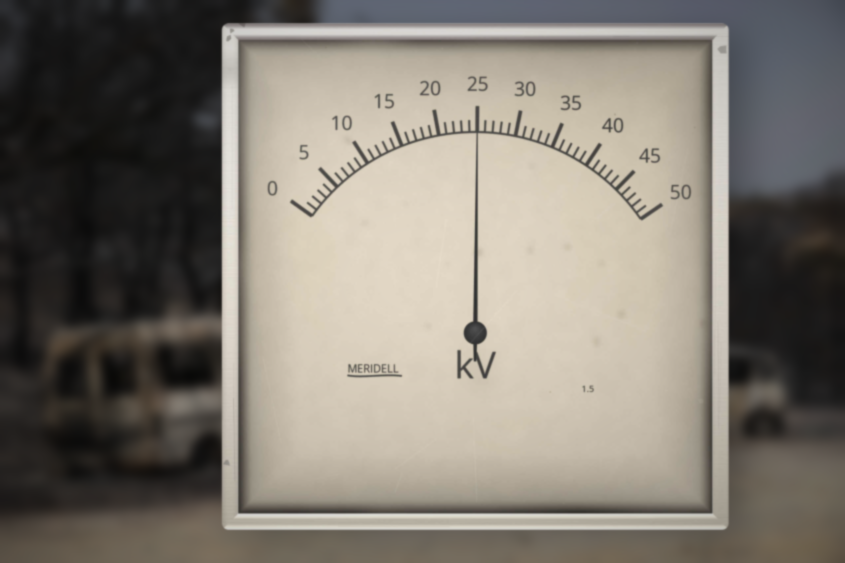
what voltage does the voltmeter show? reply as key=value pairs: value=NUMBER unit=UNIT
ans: value=25 unit=kV
